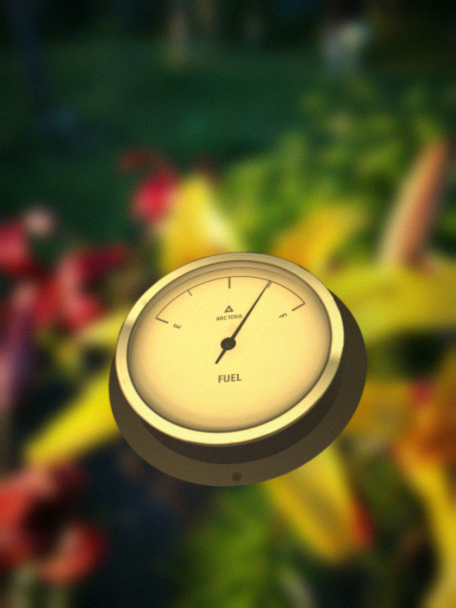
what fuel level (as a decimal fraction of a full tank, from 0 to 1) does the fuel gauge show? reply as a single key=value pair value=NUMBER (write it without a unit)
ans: value=0.75
